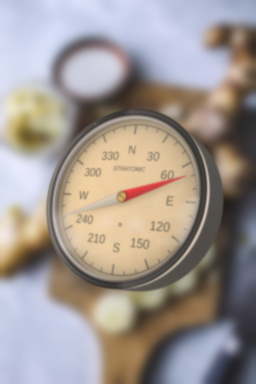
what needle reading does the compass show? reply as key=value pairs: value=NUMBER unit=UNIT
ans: value=70 unit=°
